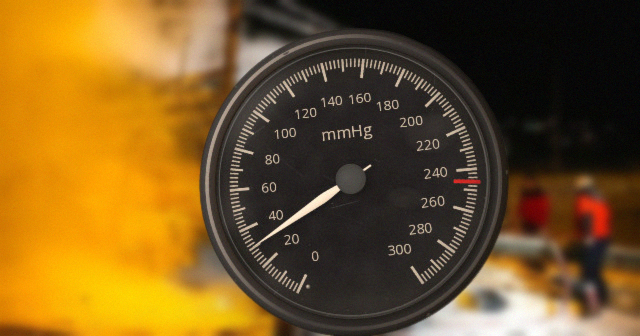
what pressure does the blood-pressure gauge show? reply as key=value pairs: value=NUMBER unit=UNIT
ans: value=30 unit=mmHg
